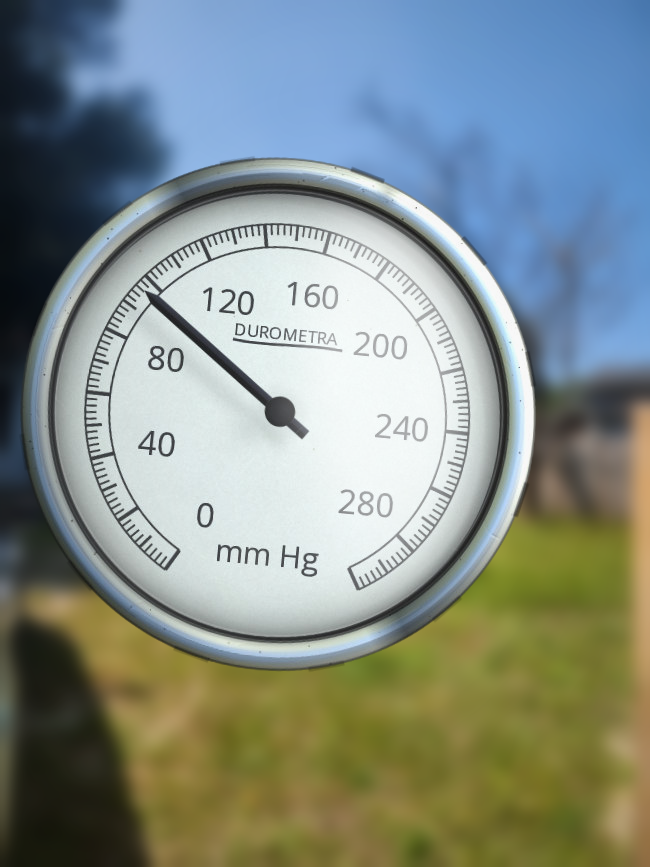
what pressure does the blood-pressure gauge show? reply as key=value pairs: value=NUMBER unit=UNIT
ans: value=96 unit=mmHg
